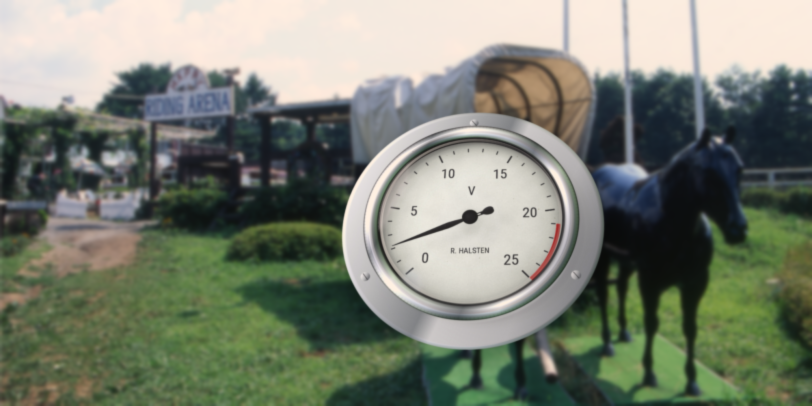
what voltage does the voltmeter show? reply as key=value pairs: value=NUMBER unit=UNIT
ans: value=2 unit=V
